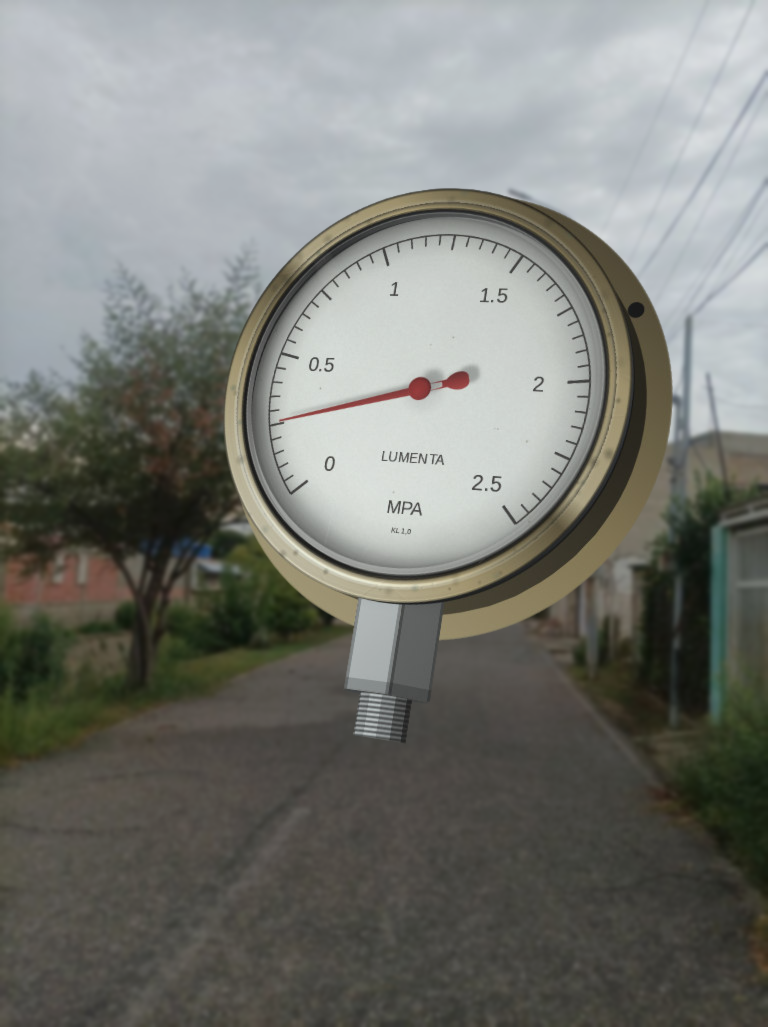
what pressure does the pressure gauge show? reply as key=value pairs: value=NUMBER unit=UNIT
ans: value=0.25 unit=MPa
